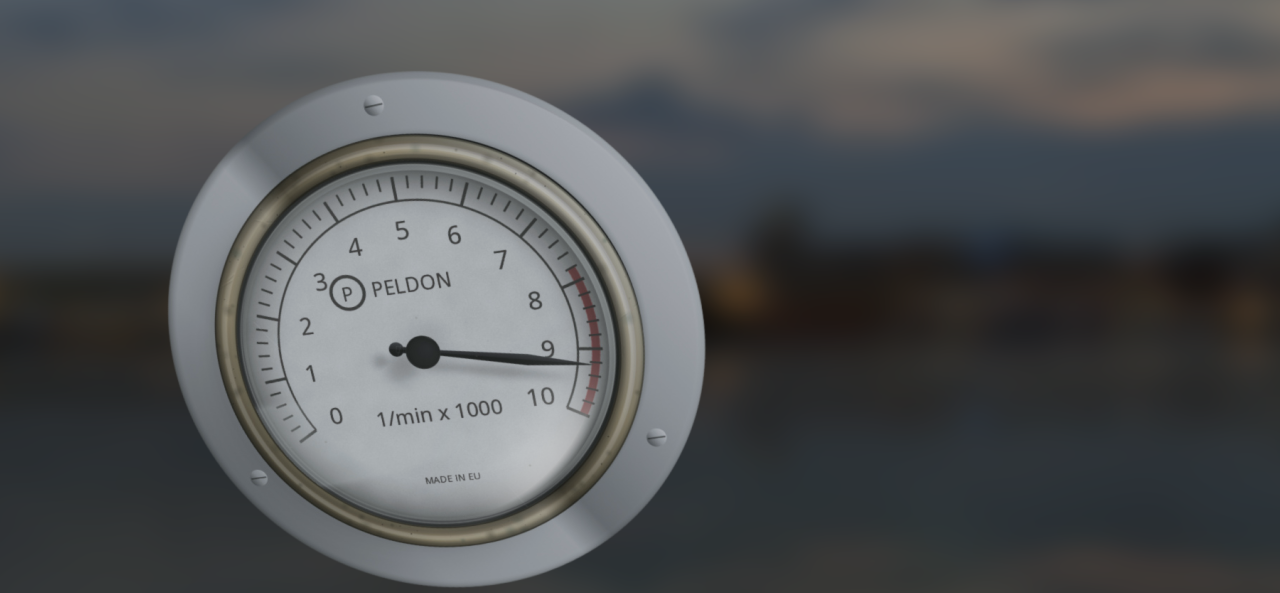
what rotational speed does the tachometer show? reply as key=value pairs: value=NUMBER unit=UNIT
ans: value=9200 unit=rpm
